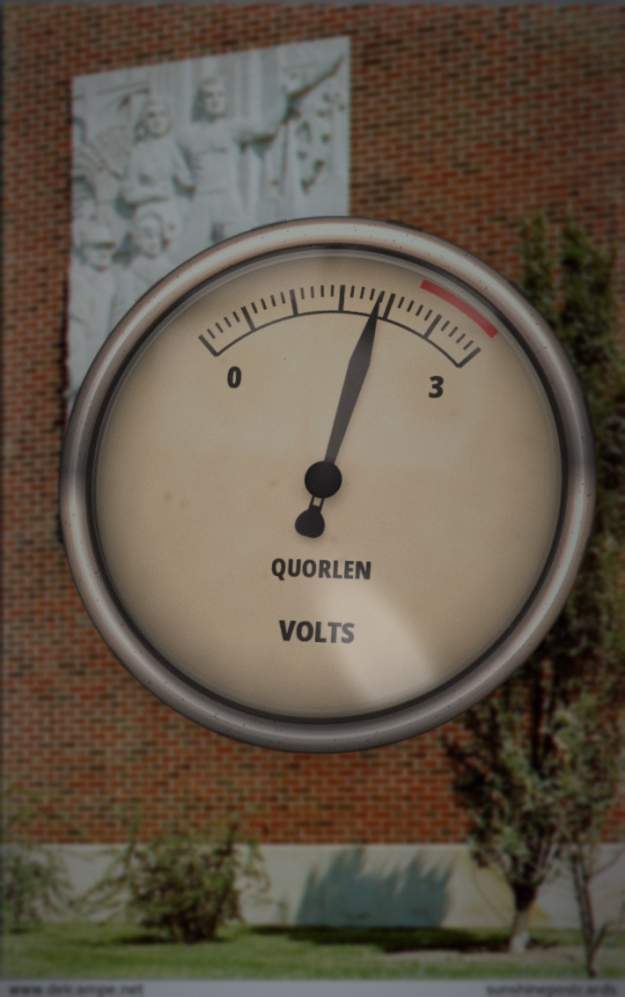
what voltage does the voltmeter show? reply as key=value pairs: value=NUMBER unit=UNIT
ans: value=1.9 unit=V
